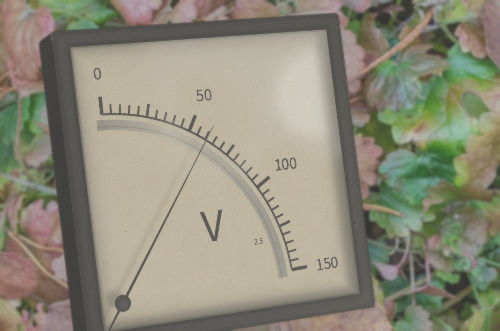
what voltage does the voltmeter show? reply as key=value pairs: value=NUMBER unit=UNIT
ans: value=60 unit=V
